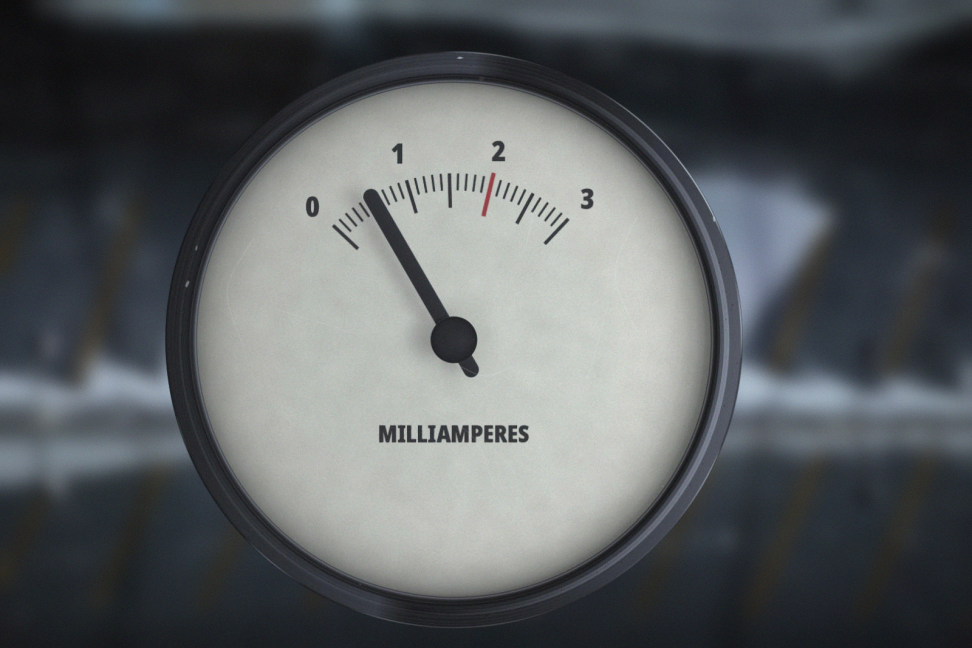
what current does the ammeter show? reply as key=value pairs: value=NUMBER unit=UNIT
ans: value=0.55 unit=mA
